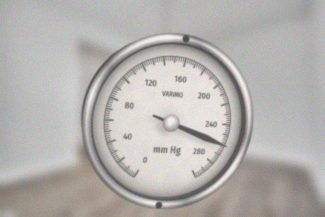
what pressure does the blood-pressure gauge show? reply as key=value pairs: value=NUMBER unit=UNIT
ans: value=260 unit=mmHg
